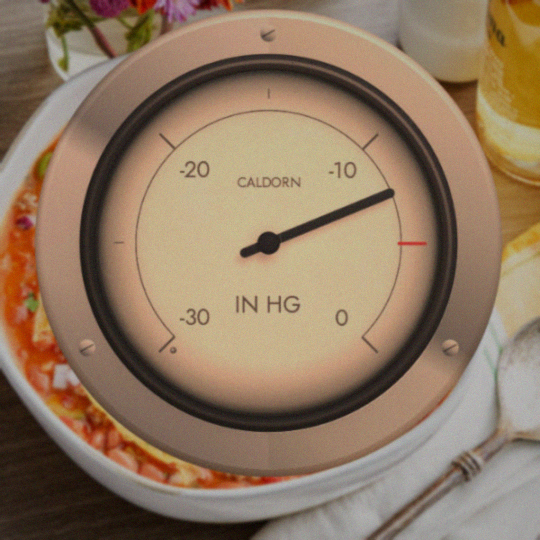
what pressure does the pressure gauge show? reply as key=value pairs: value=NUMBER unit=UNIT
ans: value=-7.5 unit=inHg
